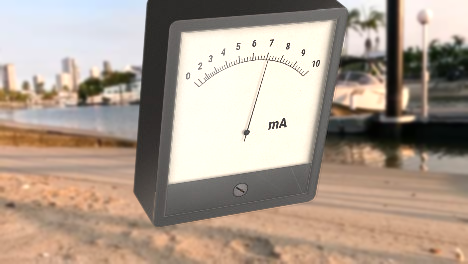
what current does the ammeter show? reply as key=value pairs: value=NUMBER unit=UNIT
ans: value=7 unit=mA
